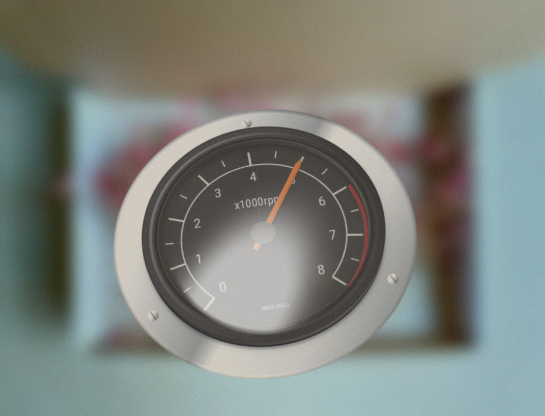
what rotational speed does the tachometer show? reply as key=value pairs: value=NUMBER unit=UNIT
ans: value=5000 unit=rpm
